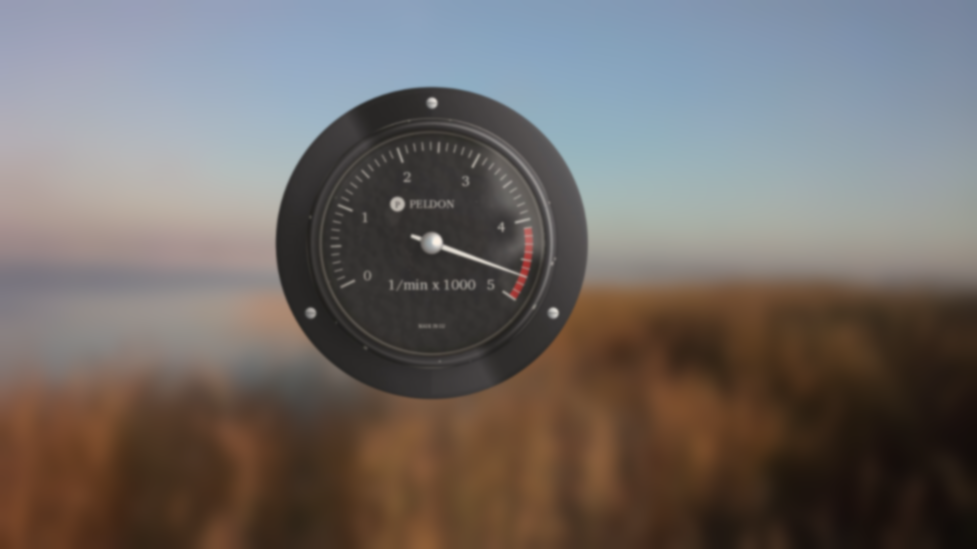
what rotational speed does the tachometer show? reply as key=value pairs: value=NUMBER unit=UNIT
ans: value=4700 unit=rpm
